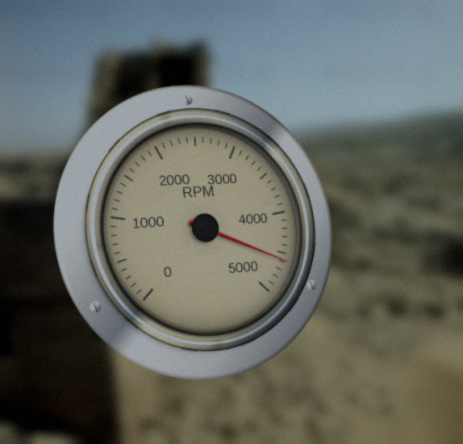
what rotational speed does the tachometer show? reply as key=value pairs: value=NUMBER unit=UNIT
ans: value=4600 unit=rpm
